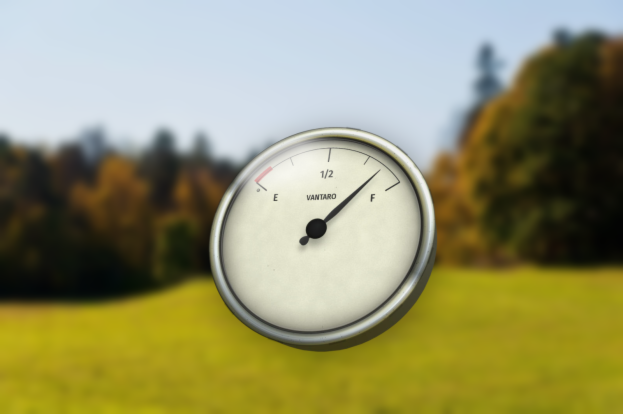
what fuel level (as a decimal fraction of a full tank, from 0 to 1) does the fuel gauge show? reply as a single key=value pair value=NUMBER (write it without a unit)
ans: value=0.875
